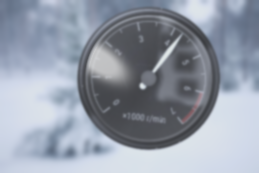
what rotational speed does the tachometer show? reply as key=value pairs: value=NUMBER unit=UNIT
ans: value=4250 unit=rpm
